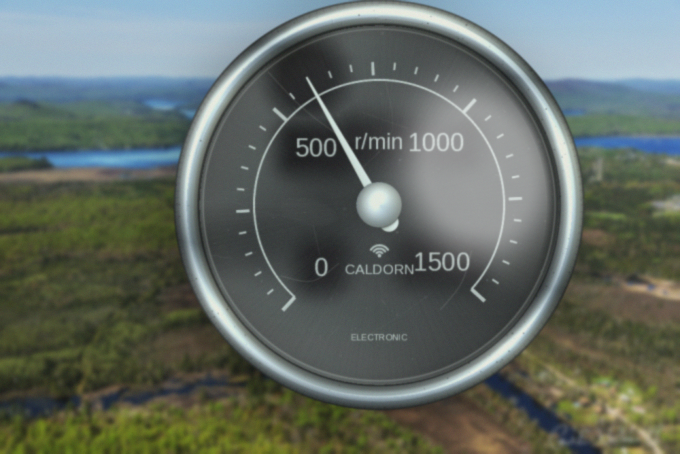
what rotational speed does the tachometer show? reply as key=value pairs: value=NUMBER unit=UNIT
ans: value=600 unit=rpm
